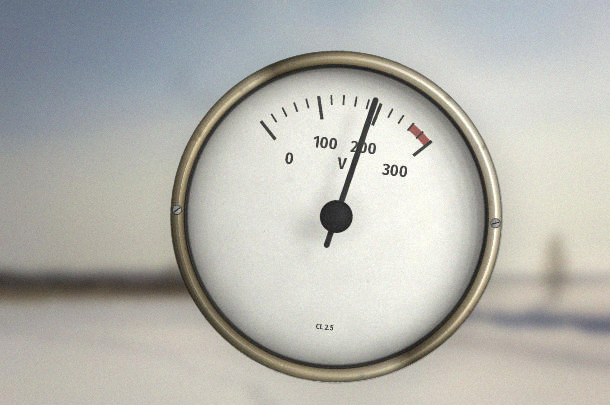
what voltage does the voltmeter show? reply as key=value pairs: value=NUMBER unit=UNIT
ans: value=190 unit=V
